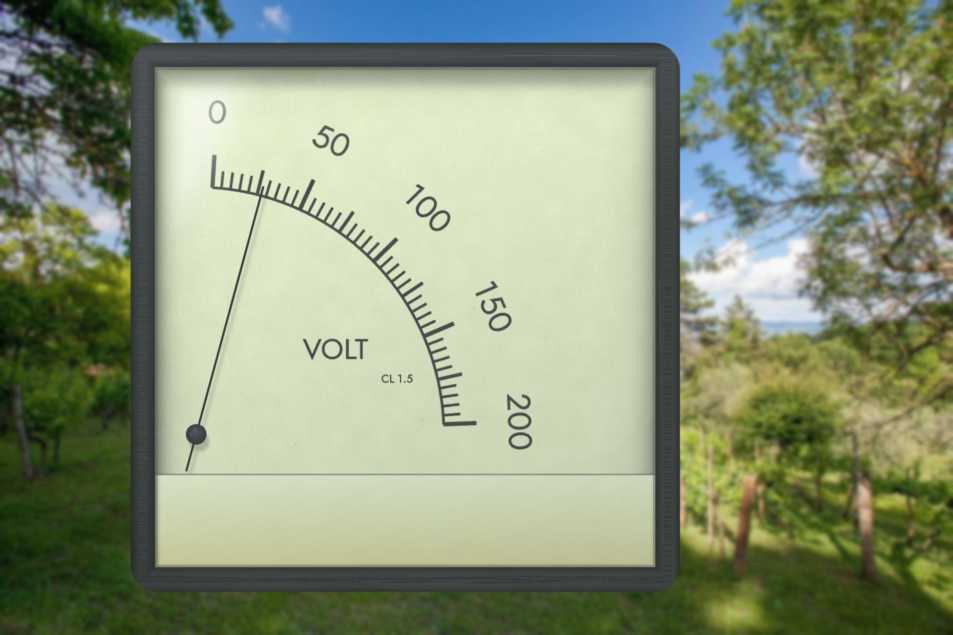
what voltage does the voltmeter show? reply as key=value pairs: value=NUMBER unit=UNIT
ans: value=27.5 unit=V
